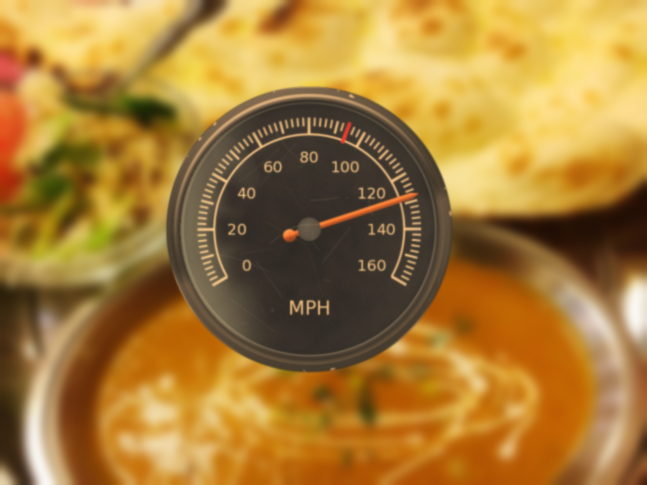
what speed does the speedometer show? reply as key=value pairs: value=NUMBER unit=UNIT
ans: value=128 unit=mph
